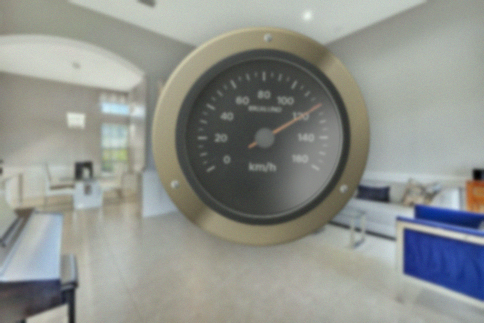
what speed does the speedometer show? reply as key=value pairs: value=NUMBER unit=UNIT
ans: value=120 unit=km/h
